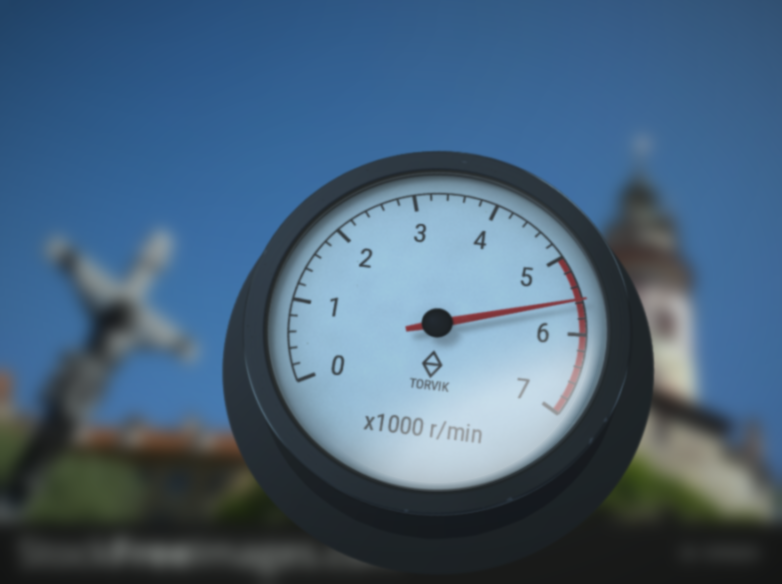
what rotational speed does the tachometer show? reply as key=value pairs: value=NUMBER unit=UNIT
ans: value=5600 unit=rpm
